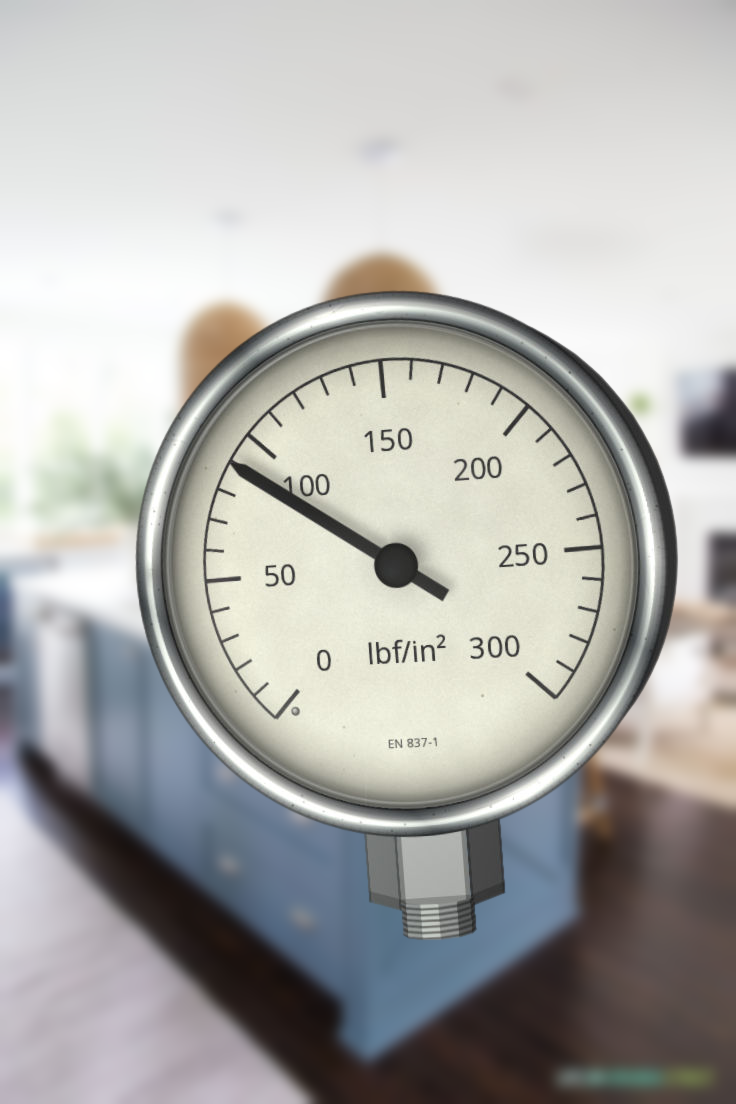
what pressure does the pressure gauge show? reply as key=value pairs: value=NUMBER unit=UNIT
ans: value=90 unit=psi
